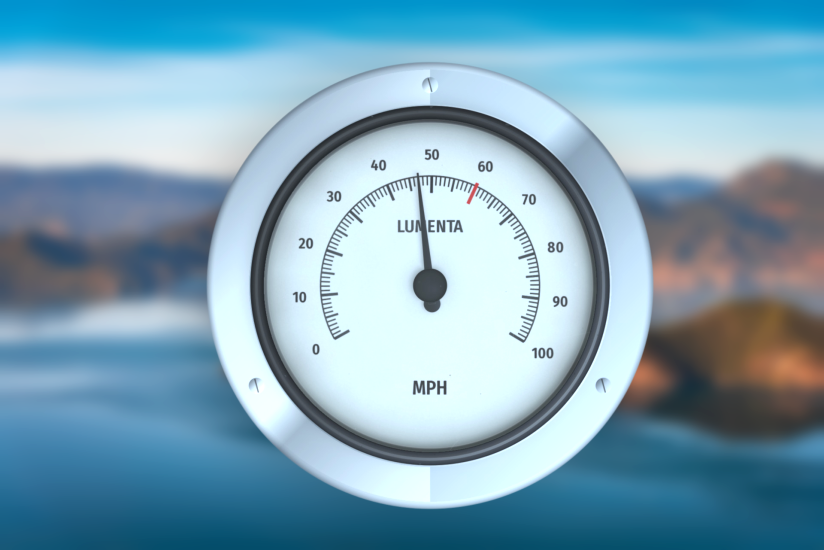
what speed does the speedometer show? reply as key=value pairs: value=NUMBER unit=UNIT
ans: value=47 unit=mph
